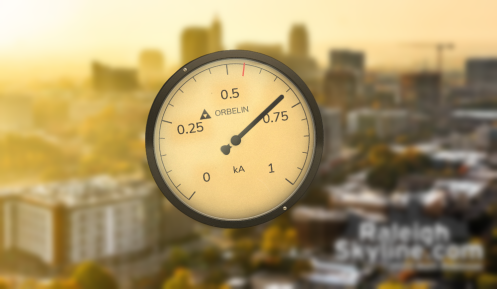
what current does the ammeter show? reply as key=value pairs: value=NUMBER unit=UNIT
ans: value=0.7 unit=kA
